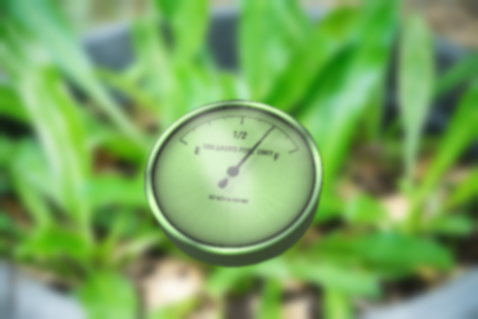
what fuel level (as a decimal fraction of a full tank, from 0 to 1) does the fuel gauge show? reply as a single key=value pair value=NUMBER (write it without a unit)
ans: value=0.75
